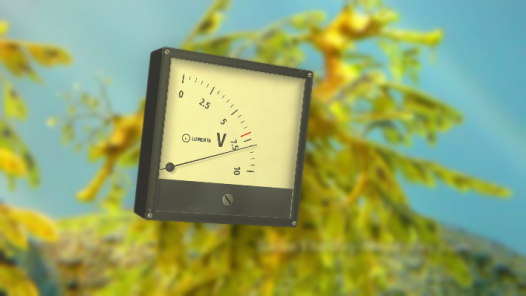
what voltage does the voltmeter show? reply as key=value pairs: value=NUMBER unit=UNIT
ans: value=8 unit=V
